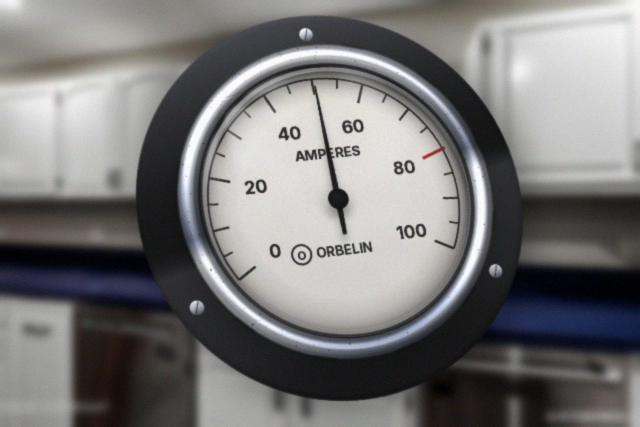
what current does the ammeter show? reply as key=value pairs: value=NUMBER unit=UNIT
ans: value=50 unit=A
